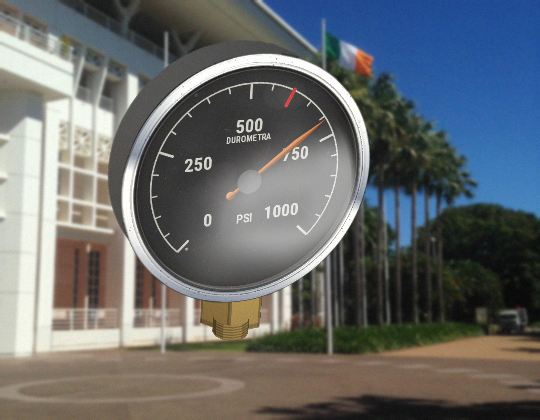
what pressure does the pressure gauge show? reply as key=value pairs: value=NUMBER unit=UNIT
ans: value=700 unit=psi
